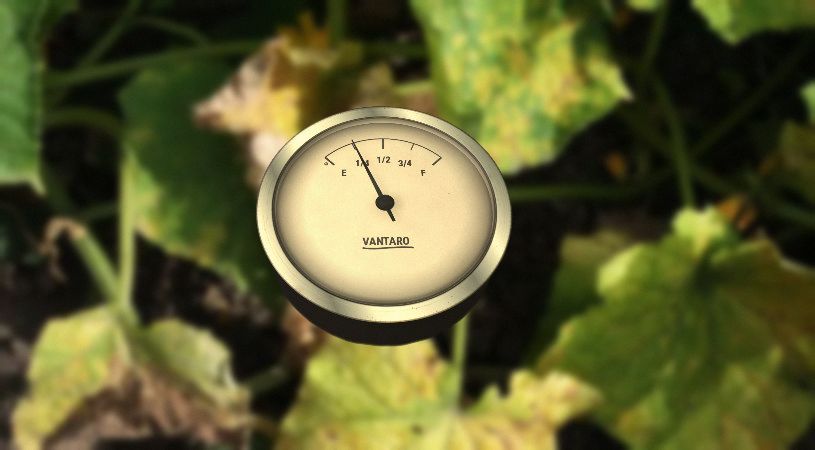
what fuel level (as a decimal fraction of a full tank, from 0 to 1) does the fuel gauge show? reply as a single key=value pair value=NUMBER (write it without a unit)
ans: value=0.25
